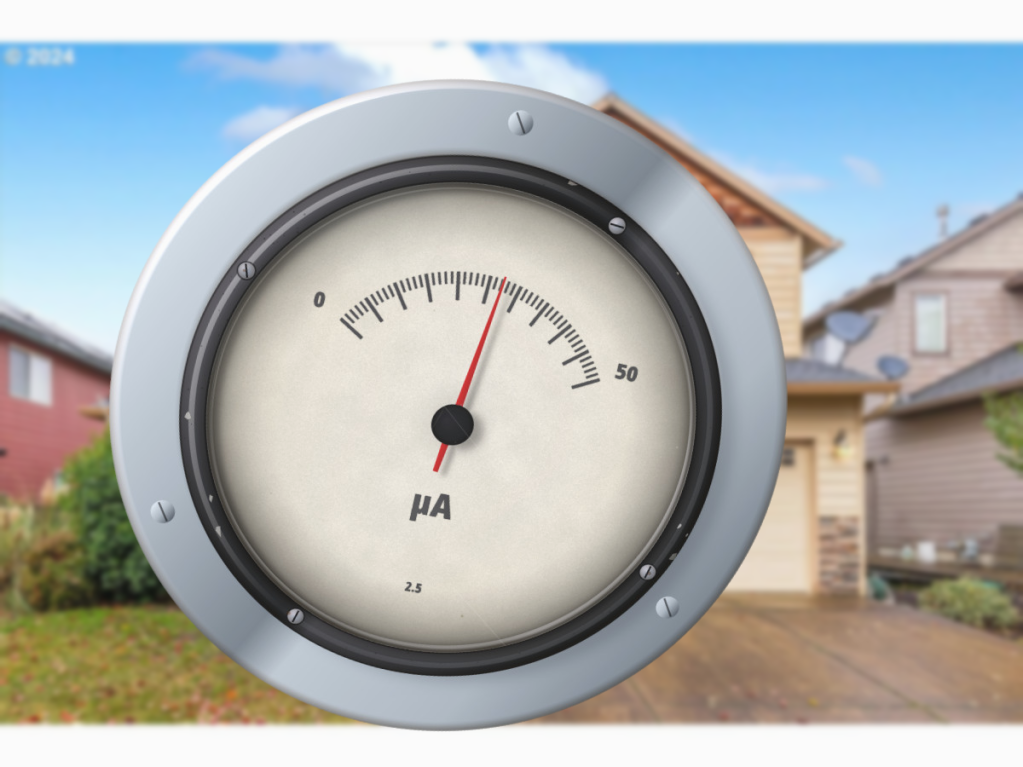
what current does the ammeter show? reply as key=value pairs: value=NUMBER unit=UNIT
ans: value=27 unit=µA
